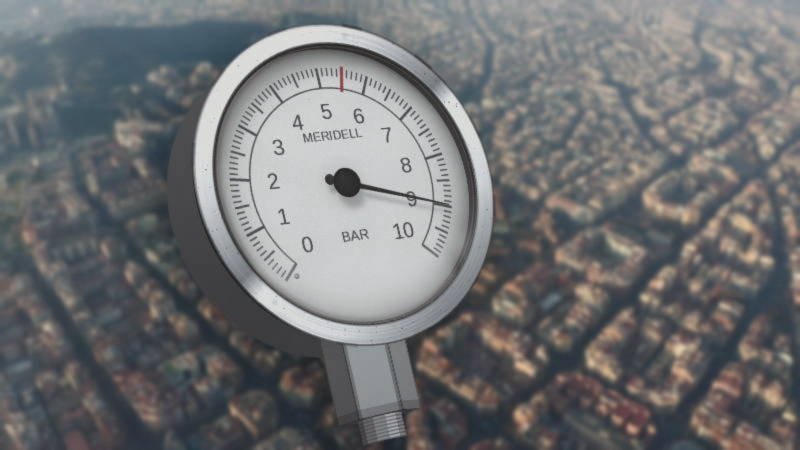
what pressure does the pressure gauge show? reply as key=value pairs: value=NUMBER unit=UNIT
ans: value=9 unit=bar
